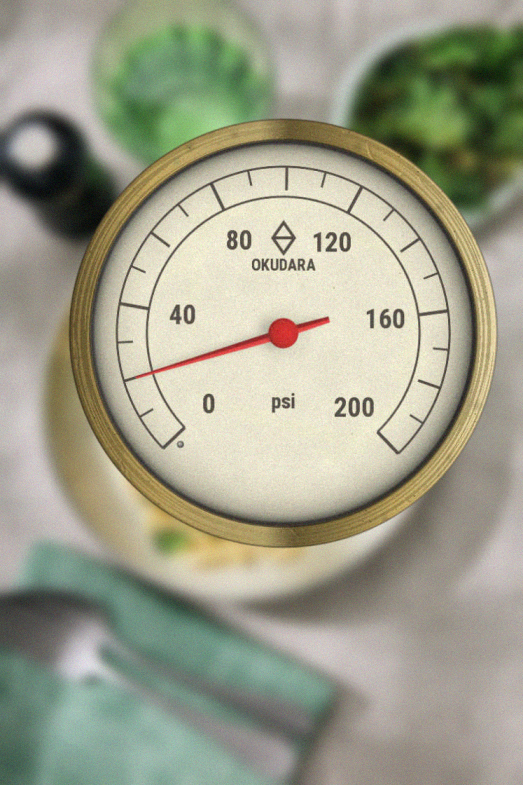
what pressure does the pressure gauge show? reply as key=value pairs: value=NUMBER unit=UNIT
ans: value=20 unit=psi
